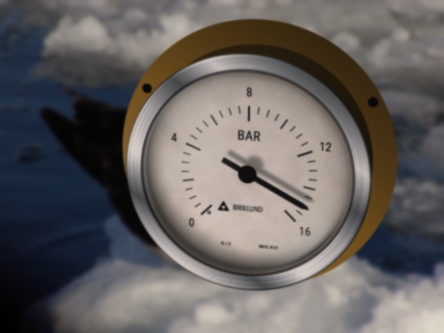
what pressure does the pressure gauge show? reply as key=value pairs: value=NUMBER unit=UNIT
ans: value=15 unit=bar
